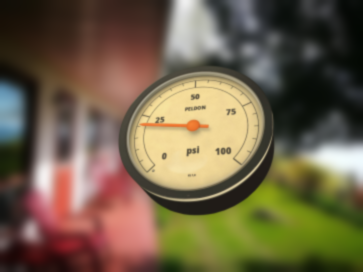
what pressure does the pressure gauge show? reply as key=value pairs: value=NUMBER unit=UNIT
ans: value=20 unit=psi
